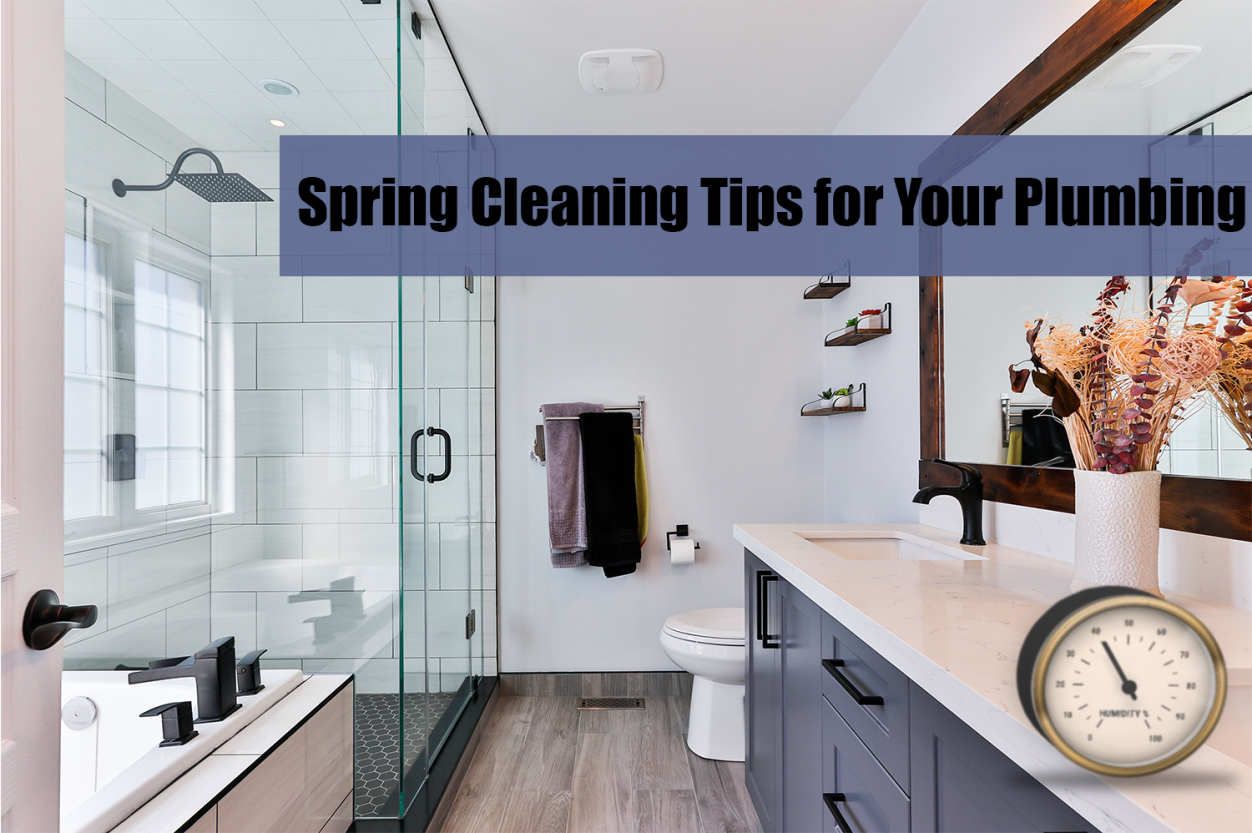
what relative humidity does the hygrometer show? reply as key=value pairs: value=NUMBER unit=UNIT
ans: value=40 unit=%
